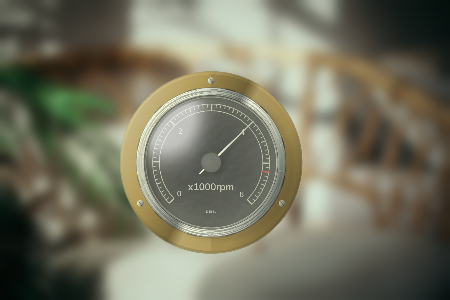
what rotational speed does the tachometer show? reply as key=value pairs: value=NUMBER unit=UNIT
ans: value=4000 unit=rpm
